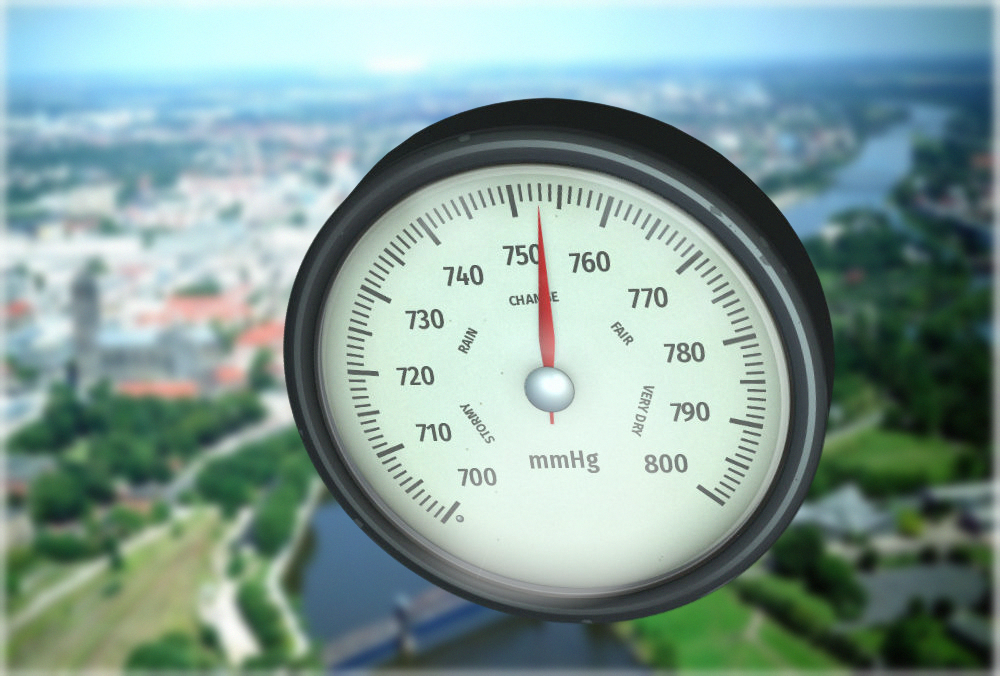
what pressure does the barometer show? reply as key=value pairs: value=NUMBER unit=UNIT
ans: value=753 unit=mmHg
